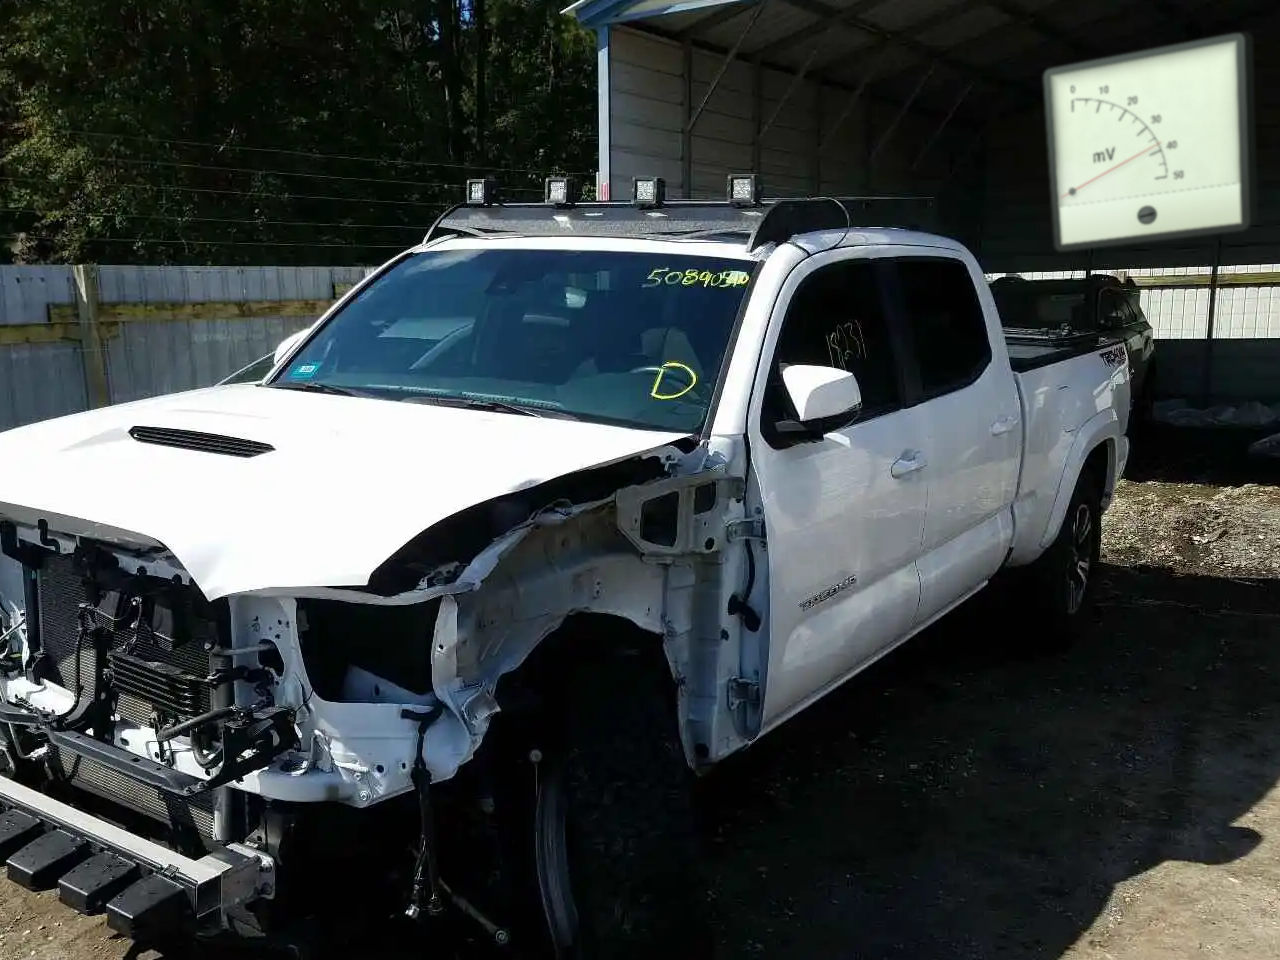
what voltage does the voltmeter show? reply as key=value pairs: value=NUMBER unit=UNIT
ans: value=37.5 unit=mV
